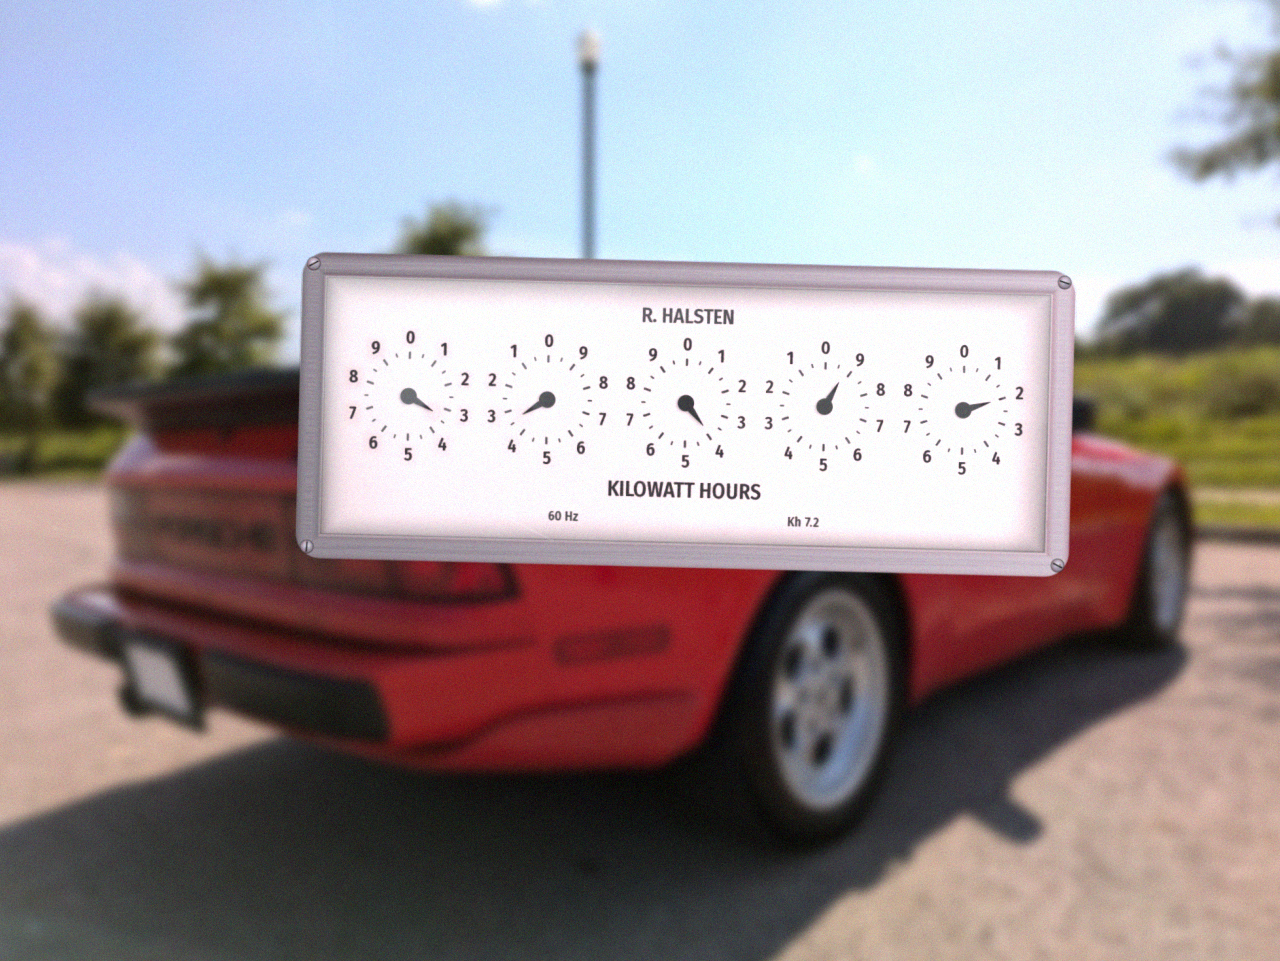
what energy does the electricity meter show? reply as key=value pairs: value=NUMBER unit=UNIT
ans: value=33392 unit=kWh
